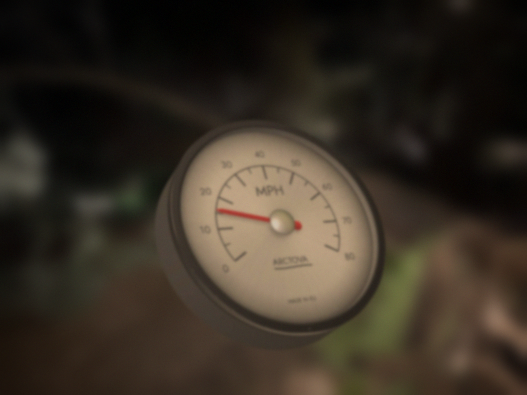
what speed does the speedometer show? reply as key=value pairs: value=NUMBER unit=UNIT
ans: value=15 unit=mph
